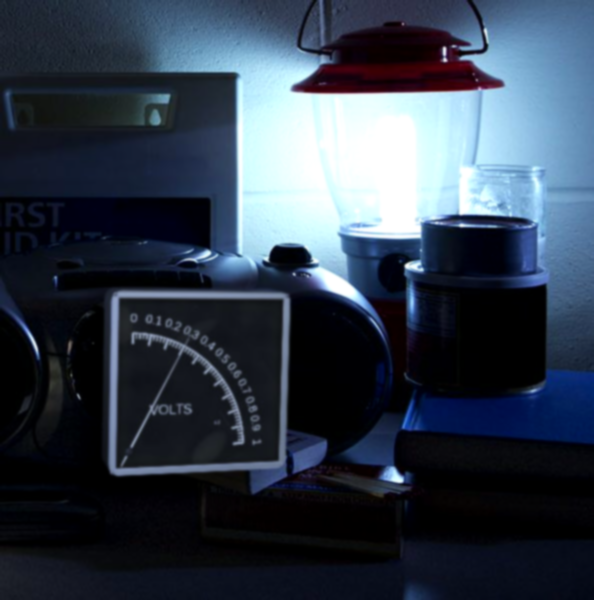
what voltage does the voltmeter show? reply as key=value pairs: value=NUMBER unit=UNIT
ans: value=0.3 unit=V
